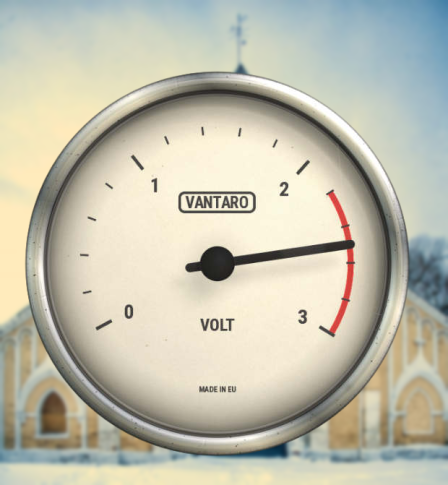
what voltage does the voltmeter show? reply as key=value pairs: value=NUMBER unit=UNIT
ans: value=2.5 unit=V
